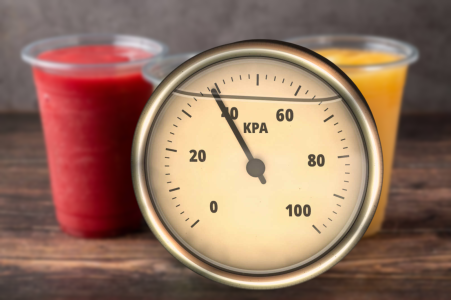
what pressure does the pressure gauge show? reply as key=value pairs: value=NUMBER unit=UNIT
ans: value=39 unit=kPa
